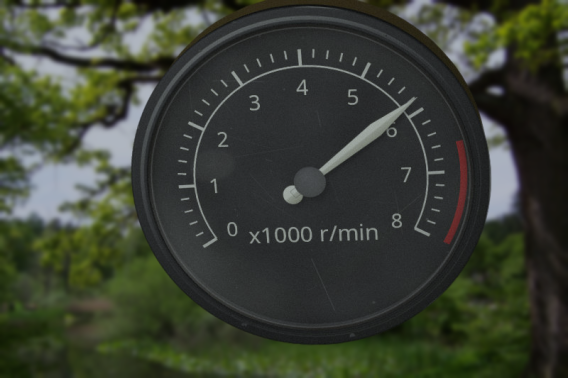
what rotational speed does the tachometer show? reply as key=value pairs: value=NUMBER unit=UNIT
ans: value=5800 unit=rpm
